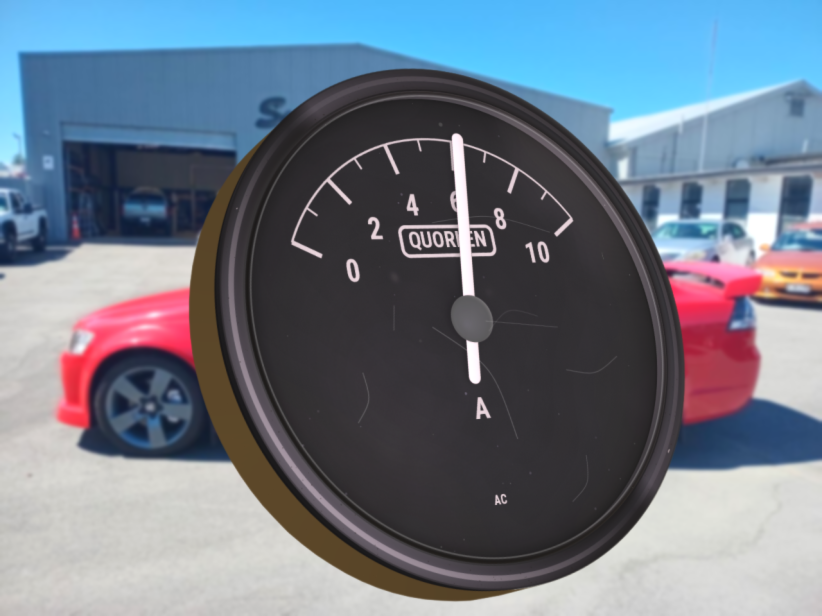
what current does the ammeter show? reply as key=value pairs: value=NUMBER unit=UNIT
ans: value=6 unit=A
